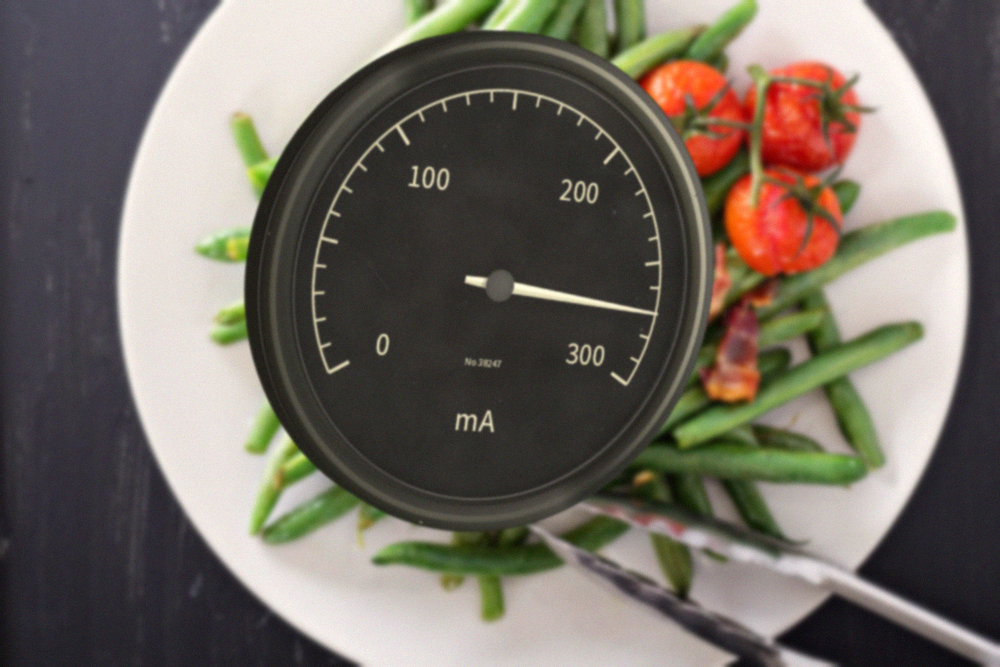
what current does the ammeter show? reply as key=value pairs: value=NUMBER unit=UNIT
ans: value=270 unit=mA
